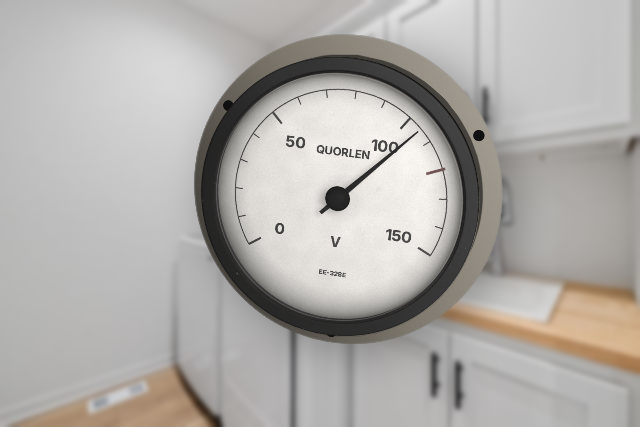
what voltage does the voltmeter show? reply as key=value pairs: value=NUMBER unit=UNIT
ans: value=105 unit=V
